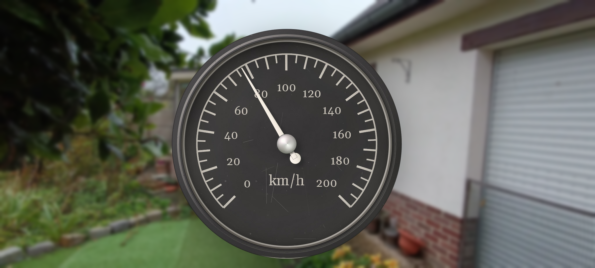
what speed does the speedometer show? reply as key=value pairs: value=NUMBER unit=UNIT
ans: value=77.5 unit=km/h
